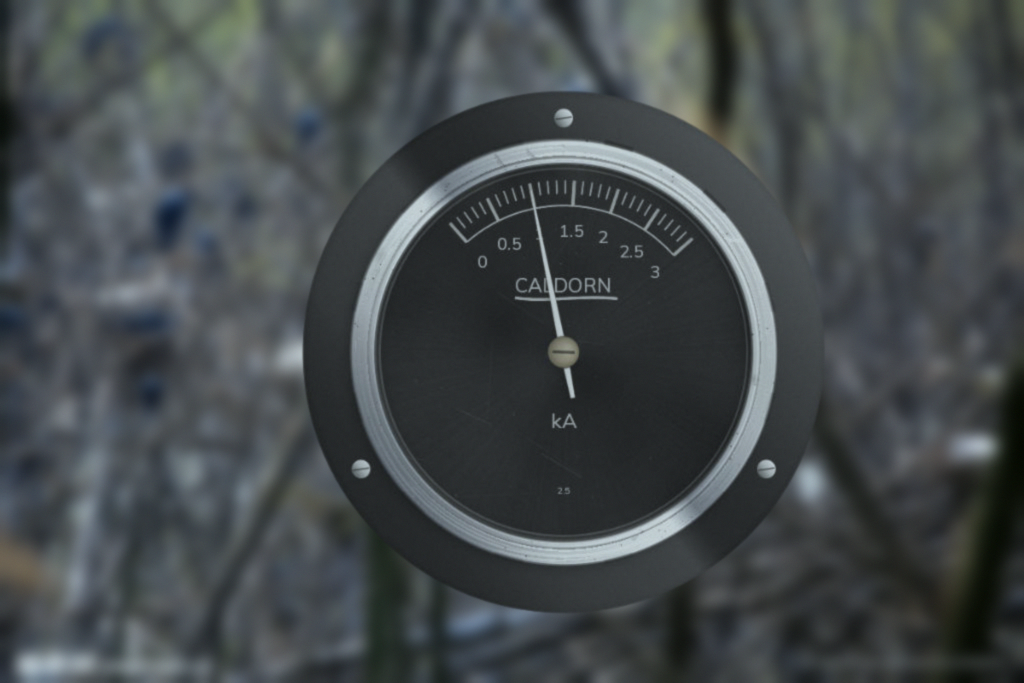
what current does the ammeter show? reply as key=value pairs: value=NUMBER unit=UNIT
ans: value=1 unit=kA
